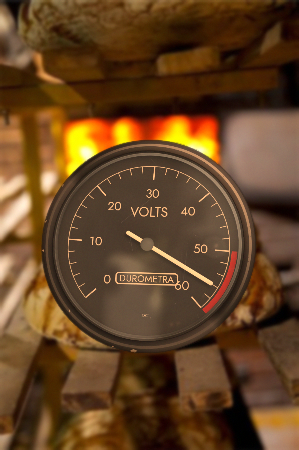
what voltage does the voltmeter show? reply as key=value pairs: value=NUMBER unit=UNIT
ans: value=56 unit=V
